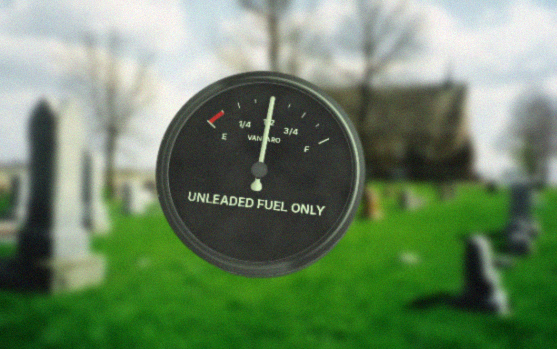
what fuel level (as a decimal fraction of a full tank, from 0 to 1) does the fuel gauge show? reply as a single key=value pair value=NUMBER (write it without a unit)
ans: value=0.5
